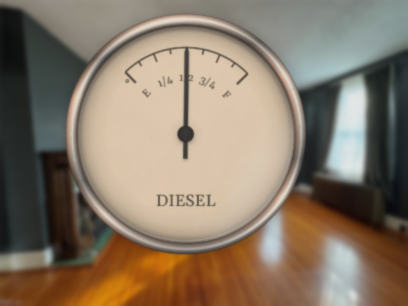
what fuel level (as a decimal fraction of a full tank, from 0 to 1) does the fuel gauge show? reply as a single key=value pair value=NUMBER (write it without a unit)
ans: value=0.5
